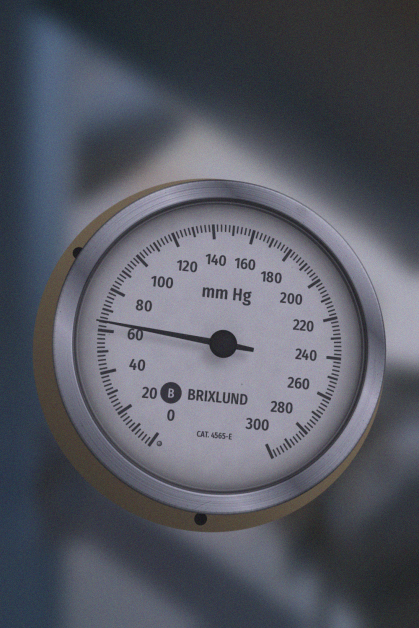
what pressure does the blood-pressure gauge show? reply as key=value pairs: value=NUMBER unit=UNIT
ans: value=64 unit=mmHg
